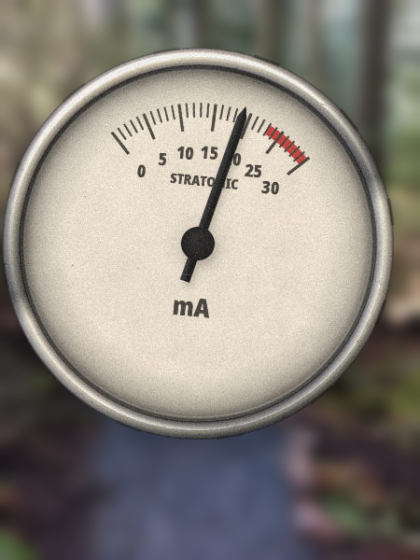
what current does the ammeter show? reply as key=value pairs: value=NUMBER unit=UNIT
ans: value=19 unit=mA
